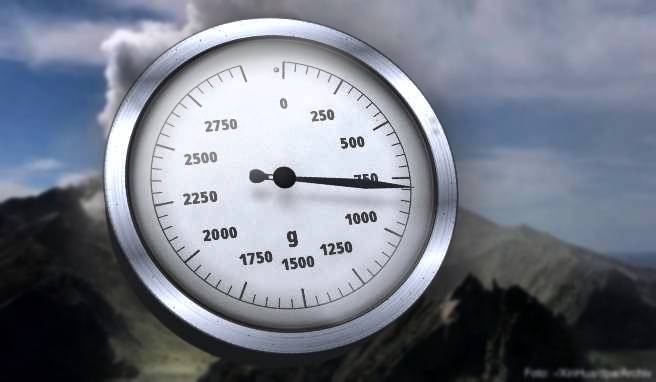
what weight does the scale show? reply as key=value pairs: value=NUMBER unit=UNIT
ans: value=800 unit=g
